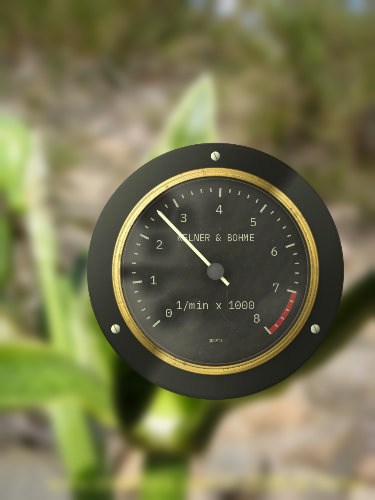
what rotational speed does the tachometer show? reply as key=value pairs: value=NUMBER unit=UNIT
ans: value=2600 unit=rpm
